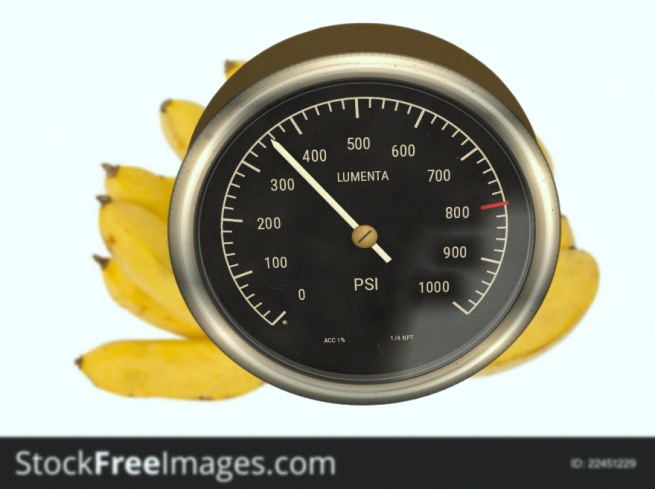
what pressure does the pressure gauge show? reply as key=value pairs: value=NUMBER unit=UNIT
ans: value=360 unit=psi
